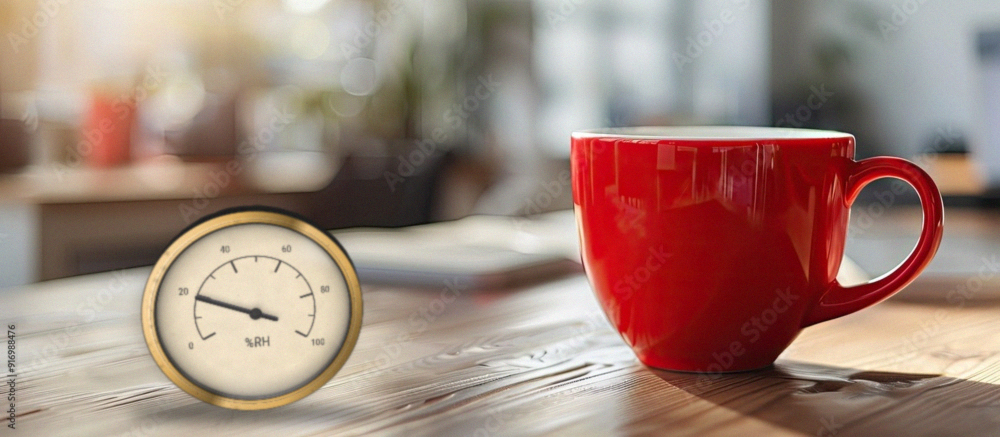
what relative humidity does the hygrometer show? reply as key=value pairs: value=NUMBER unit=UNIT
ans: value=20 unit=%
